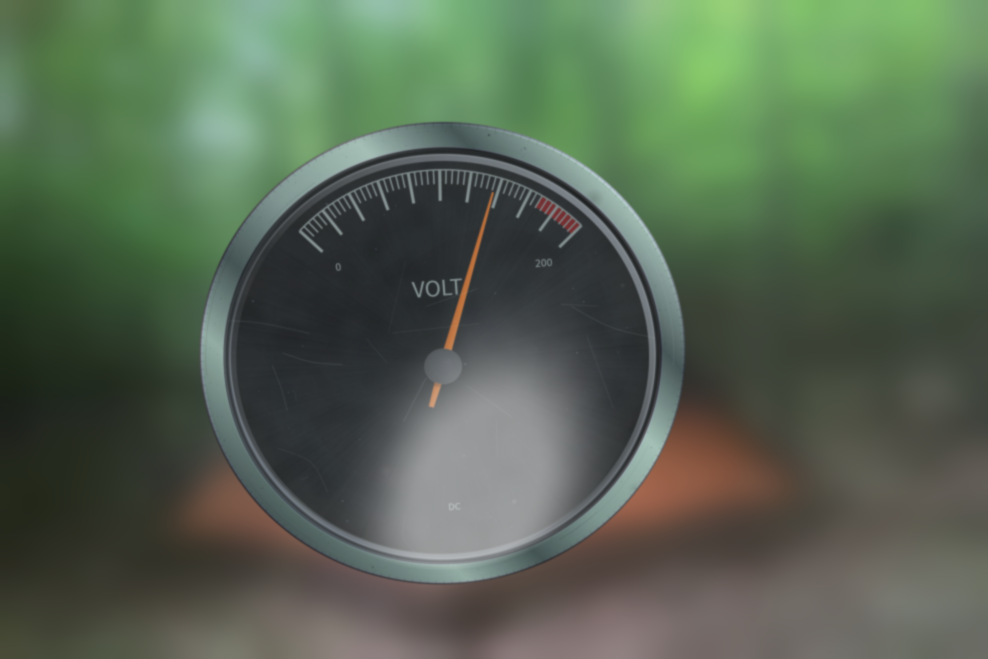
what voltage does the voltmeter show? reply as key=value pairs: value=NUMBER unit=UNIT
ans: value=136 unit=V
